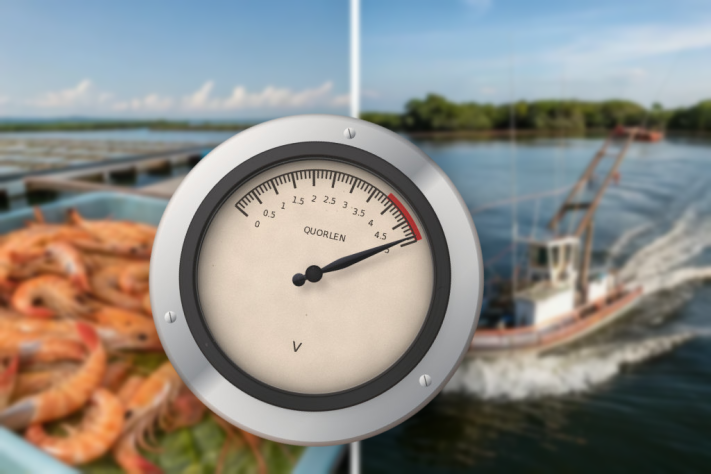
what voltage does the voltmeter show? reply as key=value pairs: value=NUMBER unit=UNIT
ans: value=4.9 unit=V
